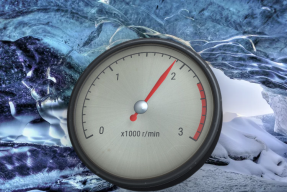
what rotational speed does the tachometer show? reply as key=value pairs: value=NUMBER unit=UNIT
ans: value=1900 unit=rpm
